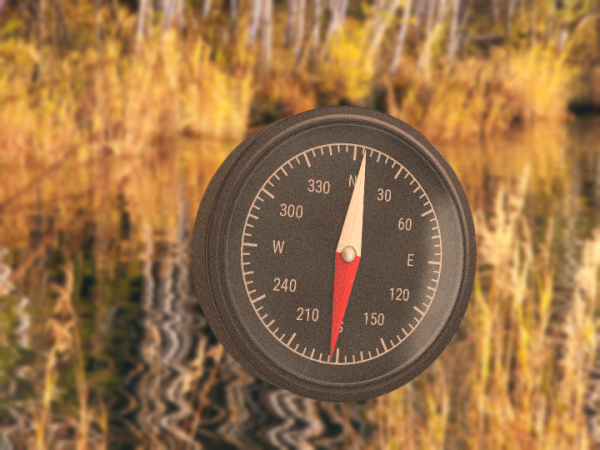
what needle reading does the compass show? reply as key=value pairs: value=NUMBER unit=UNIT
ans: value=185 unit=°
